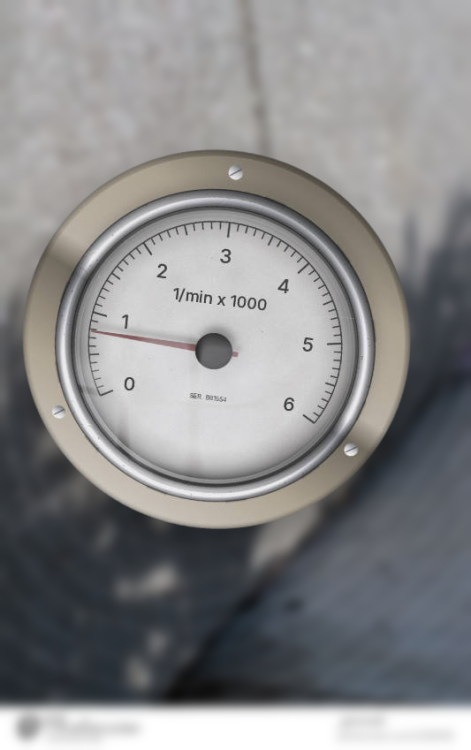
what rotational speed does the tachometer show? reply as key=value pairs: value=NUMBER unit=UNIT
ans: value=800 unit=rpm
